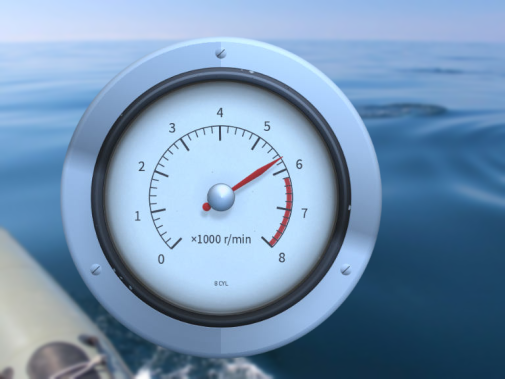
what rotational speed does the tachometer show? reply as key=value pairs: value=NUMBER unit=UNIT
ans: value=5700 unit=rpm
